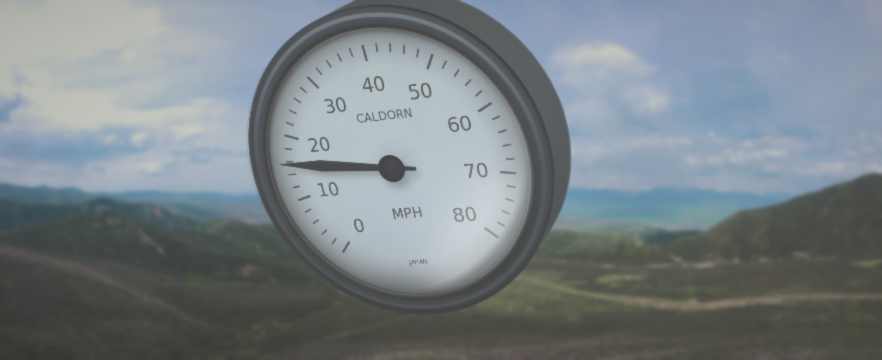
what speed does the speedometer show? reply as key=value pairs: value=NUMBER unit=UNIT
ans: value=16 unit=mph
